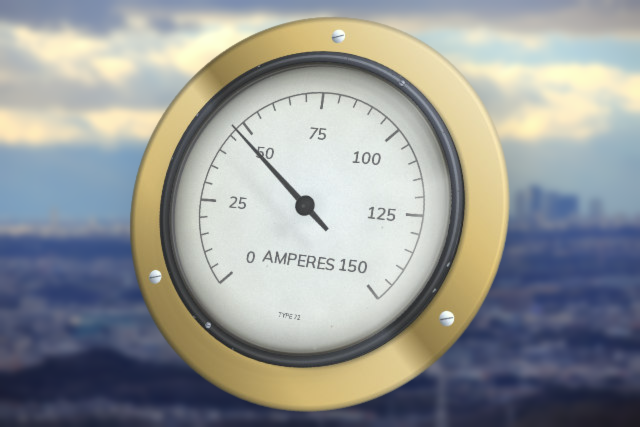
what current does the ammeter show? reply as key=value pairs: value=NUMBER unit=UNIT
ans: value=47.5 unit=A
